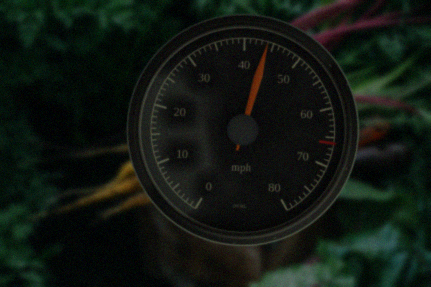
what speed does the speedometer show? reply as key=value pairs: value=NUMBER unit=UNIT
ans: value=44 unit=mph
